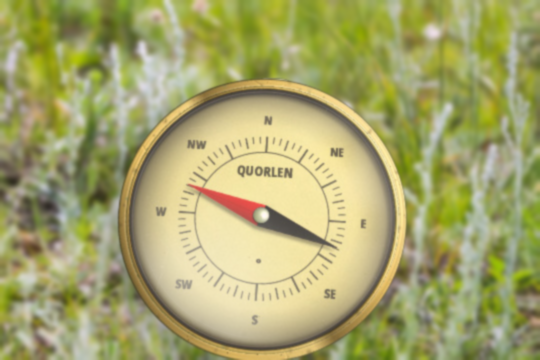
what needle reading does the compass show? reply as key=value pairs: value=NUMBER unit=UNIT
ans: value=290 unit=°
